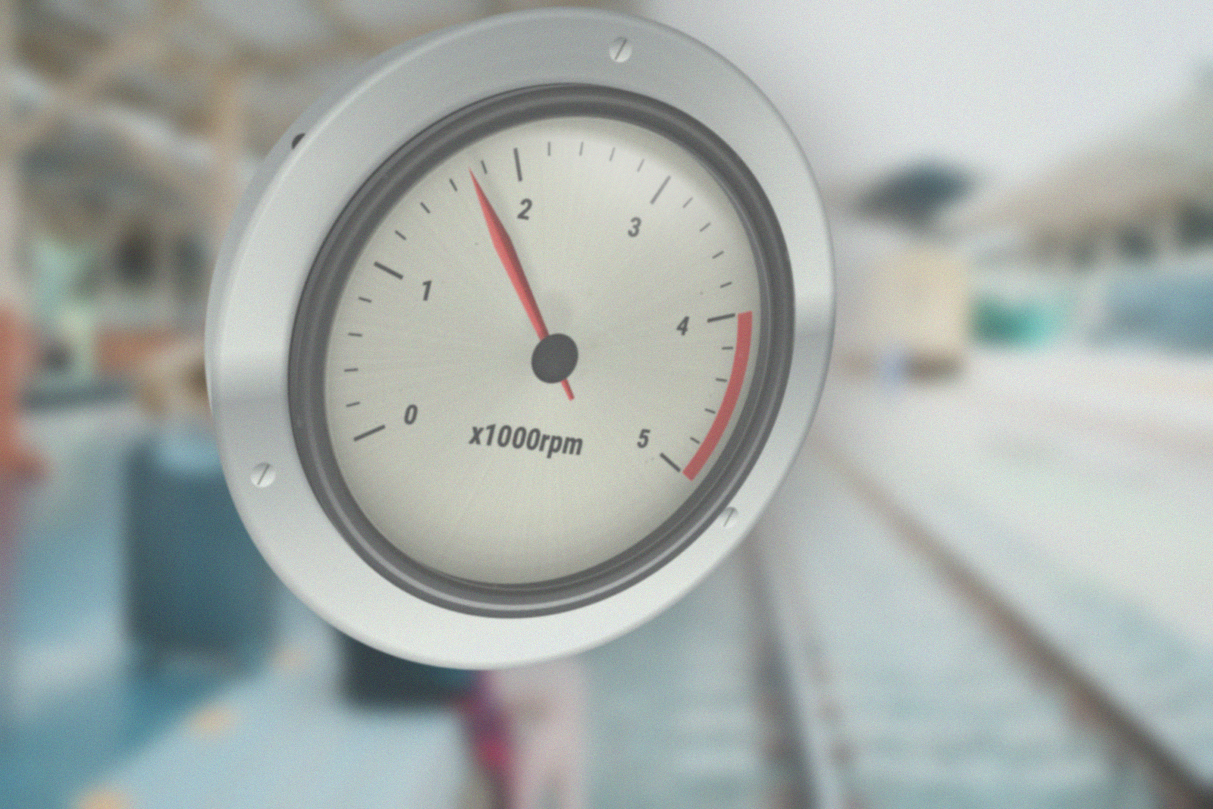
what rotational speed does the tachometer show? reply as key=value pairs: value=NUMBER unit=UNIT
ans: value=1700 unit=rpm
